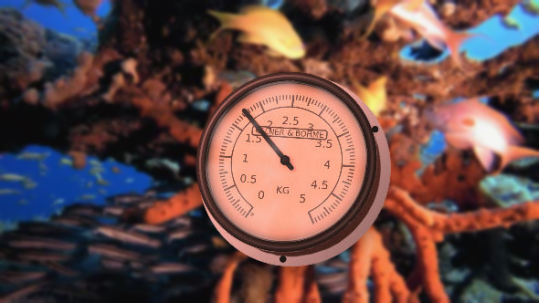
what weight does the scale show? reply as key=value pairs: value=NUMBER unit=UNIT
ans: value=1.75 unit=kg
